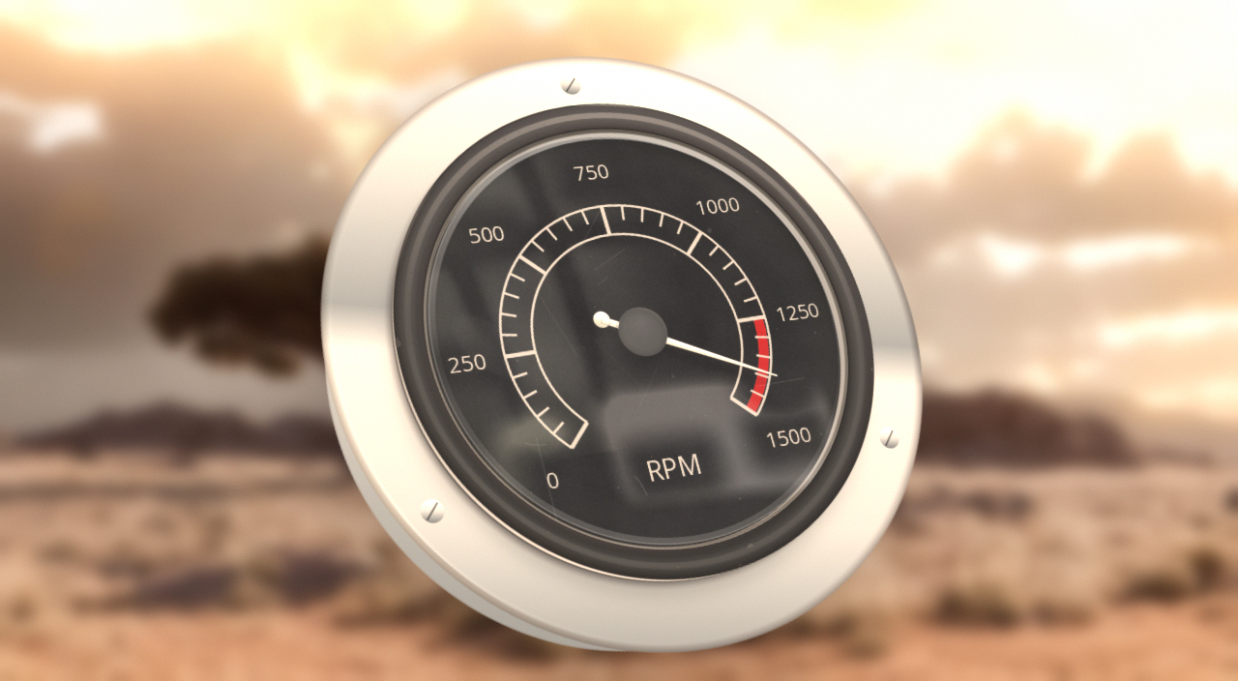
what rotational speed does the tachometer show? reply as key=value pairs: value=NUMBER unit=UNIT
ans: value=1400 unit=rpm
